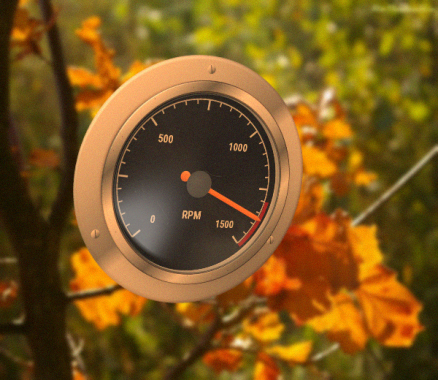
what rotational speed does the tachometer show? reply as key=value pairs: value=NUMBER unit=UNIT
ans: value=1375 unit=rpm
